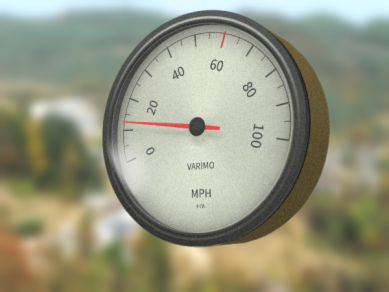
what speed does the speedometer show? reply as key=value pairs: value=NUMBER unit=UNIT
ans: value=12.5 unit=mph
